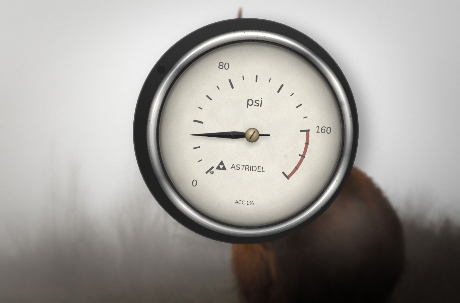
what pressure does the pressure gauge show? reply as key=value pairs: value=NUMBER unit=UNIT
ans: value=30 unit=psi
